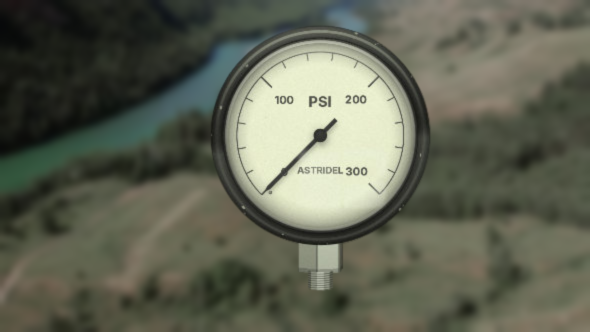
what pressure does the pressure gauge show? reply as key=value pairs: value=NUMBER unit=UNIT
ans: value=0 unit=psi
